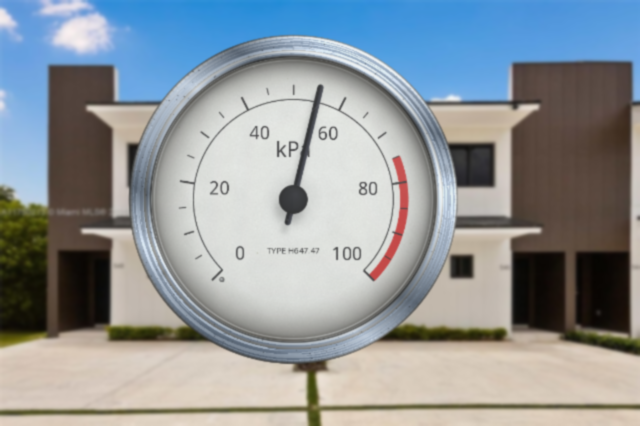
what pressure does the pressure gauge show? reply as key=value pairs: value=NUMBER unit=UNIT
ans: value=55 unit=kPa
